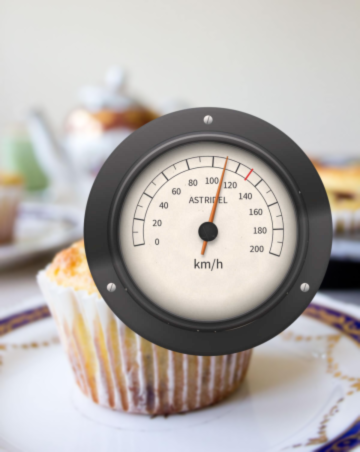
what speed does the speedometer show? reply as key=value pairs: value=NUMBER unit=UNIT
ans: value=110 unit=km/h
